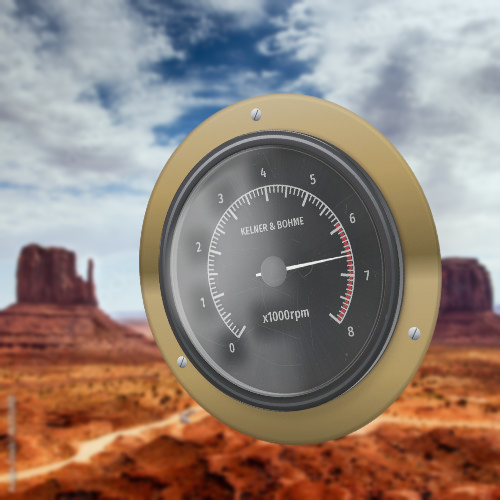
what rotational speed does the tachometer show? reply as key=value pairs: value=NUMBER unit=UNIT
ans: value=6600 unit=rpm
